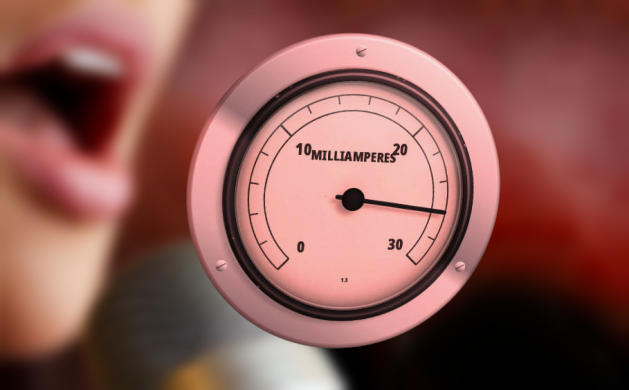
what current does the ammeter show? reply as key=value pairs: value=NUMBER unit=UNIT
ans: value=26 unit=mA
